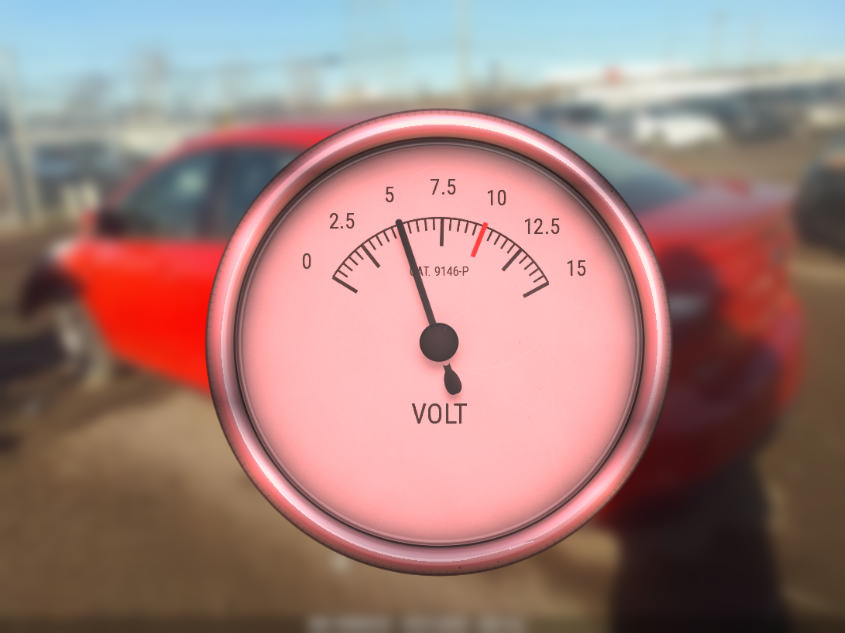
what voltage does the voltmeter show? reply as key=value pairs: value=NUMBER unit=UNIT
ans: value=5 unit=V
